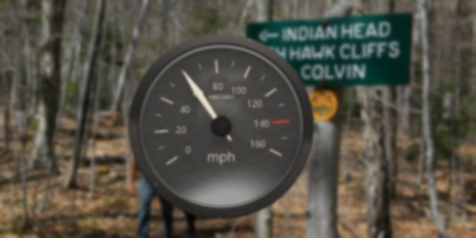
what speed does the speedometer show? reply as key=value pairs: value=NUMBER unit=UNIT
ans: value=60 unit=mph
